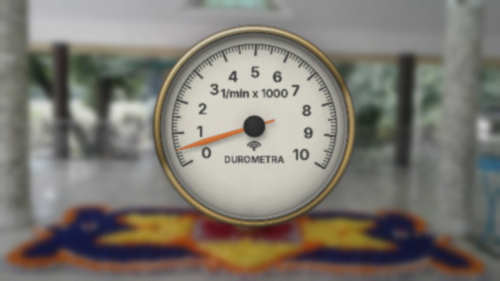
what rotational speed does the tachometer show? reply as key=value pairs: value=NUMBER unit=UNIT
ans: value=500 unit=rpm
